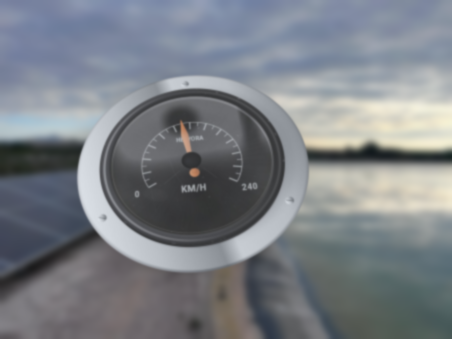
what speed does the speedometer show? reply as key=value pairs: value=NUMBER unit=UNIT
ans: value=110 unit=km/h
